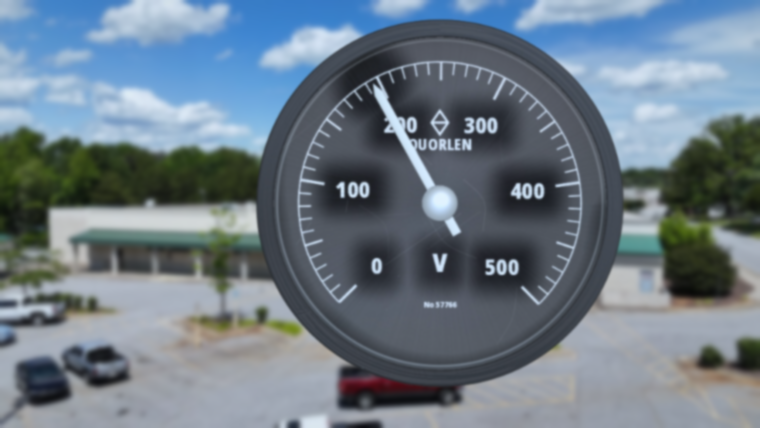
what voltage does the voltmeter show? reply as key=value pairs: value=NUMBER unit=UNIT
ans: value=195 unit=V
